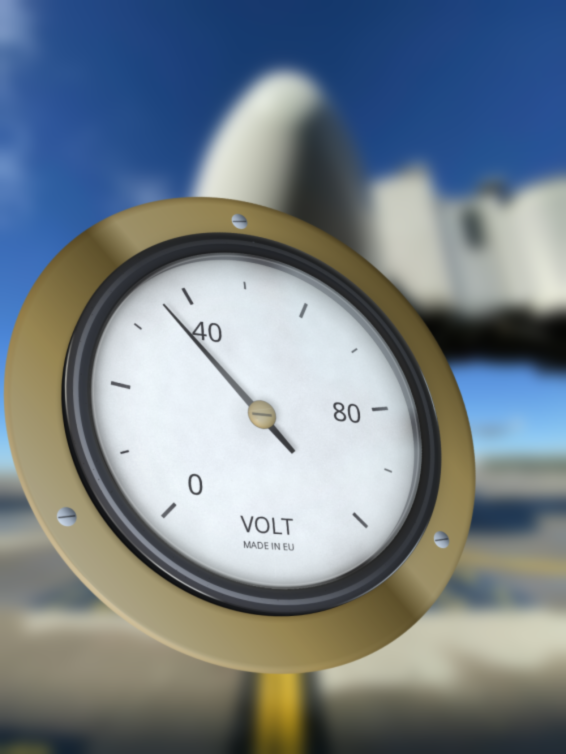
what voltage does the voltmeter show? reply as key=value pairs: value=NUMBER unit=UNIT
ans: value=35 unit=V
